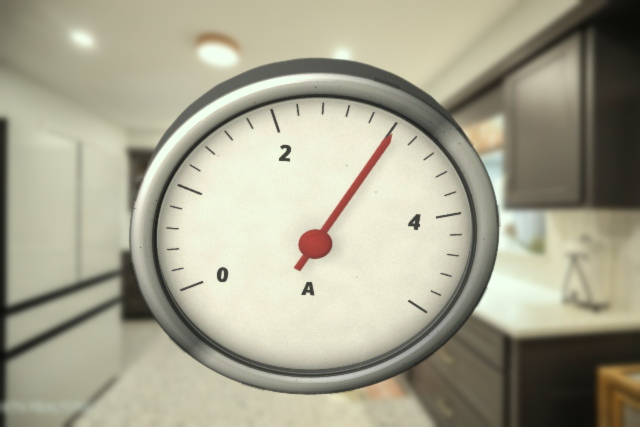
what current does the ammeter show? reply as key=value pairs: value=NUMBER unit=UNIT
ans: value=3 unit=A
